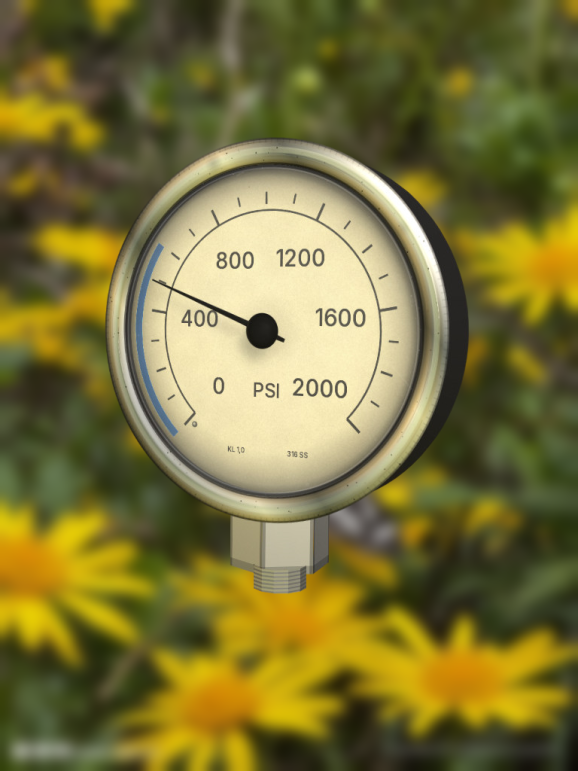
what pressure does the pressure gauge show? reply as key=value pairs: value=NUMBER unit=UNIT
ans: value=500 unit=psi
